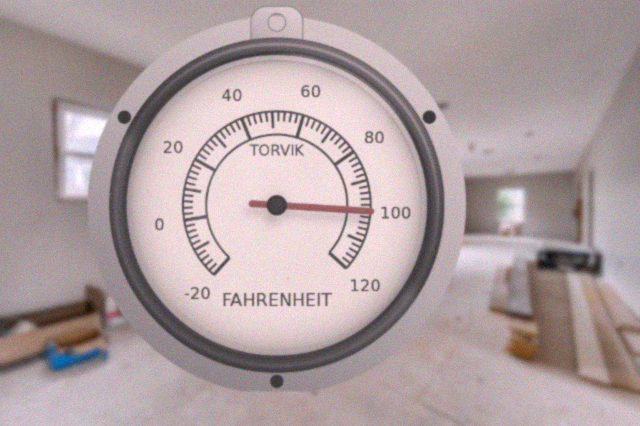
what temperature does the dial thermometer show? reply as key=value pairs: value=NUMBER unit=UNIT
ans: value=100 unit=°F
